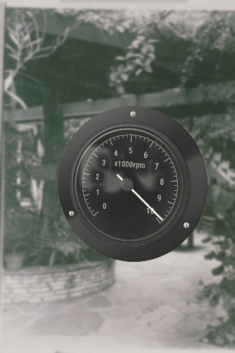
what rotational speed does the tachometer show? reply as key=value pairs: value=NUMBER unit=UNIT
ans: value=9800 unit=rpm
